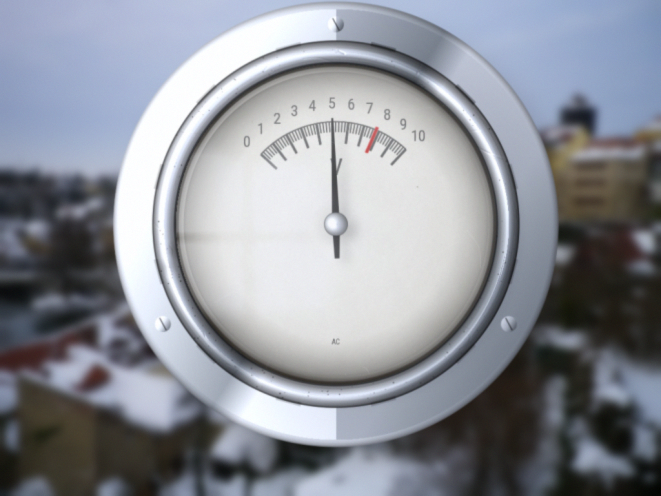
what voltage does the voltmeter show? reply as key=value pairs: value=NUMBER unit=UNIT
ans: value=5 unit=V
